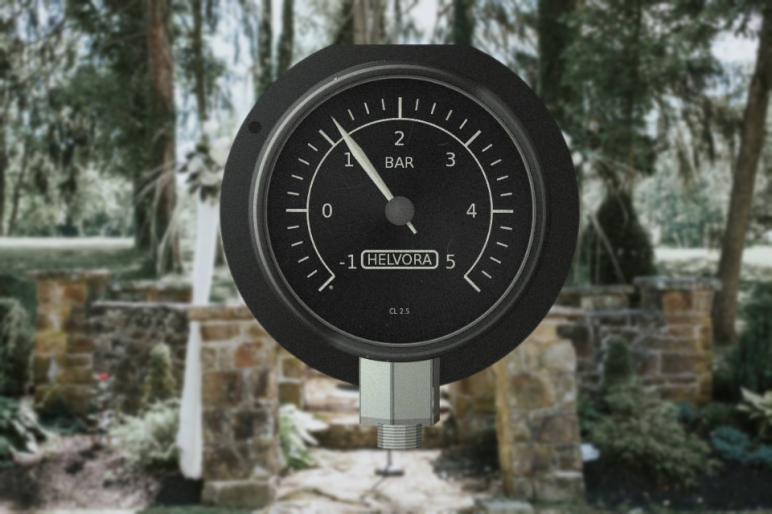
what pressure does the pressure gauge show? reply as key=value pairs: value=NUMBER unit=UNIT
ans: value=1.2 unit=bar
